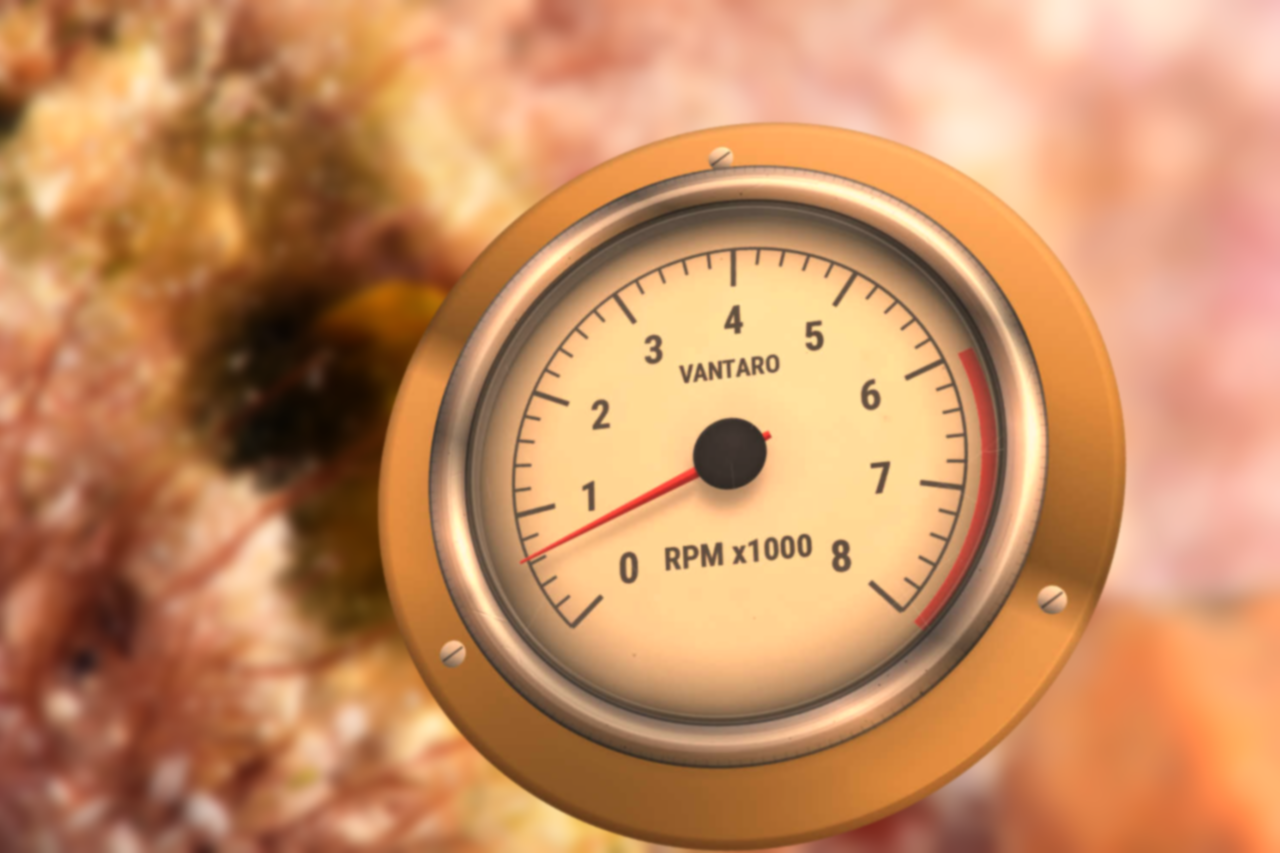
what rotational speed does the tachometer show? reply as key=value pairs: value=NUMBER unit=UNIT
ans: value=600 unit=rpm
